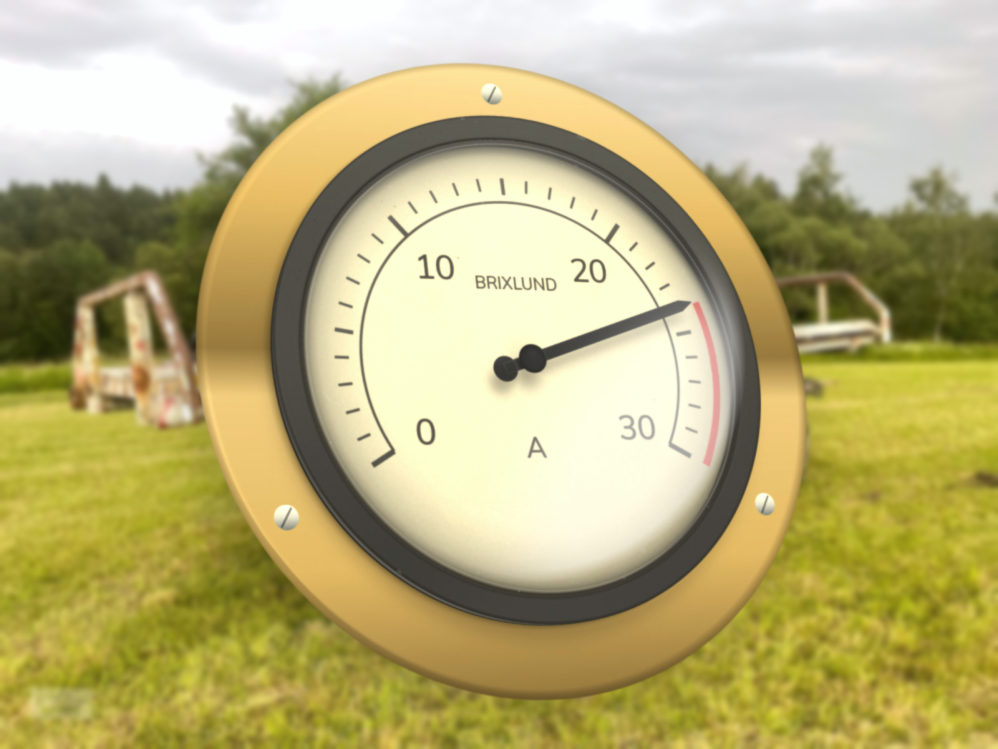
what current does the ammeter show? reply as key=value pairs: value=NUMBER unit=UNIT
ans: value=24 unit=A
